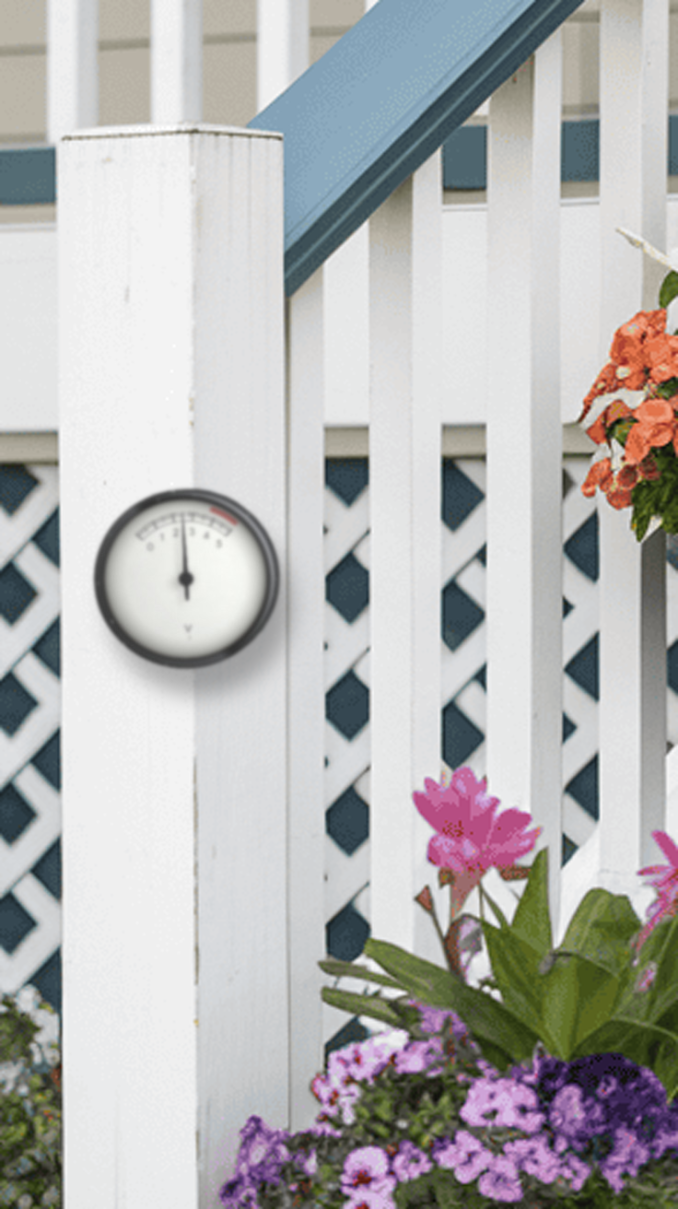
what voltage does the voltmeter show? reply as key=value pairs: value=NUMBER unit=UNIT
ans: value=2.5 unit=V
